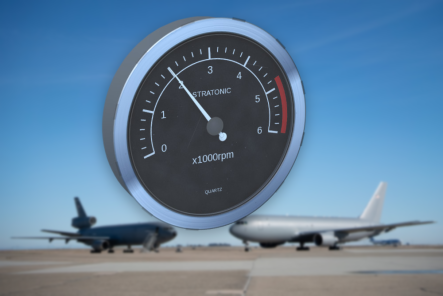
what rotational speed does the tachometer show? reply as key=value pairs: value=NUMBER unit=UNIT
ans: value=2000 unit=rpm
